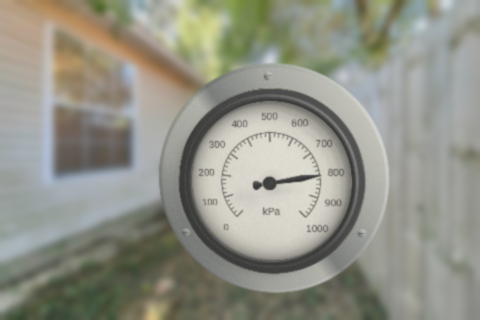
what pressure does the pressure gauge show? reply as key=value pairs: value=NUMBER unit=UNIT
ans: value=800 unit=kPa
